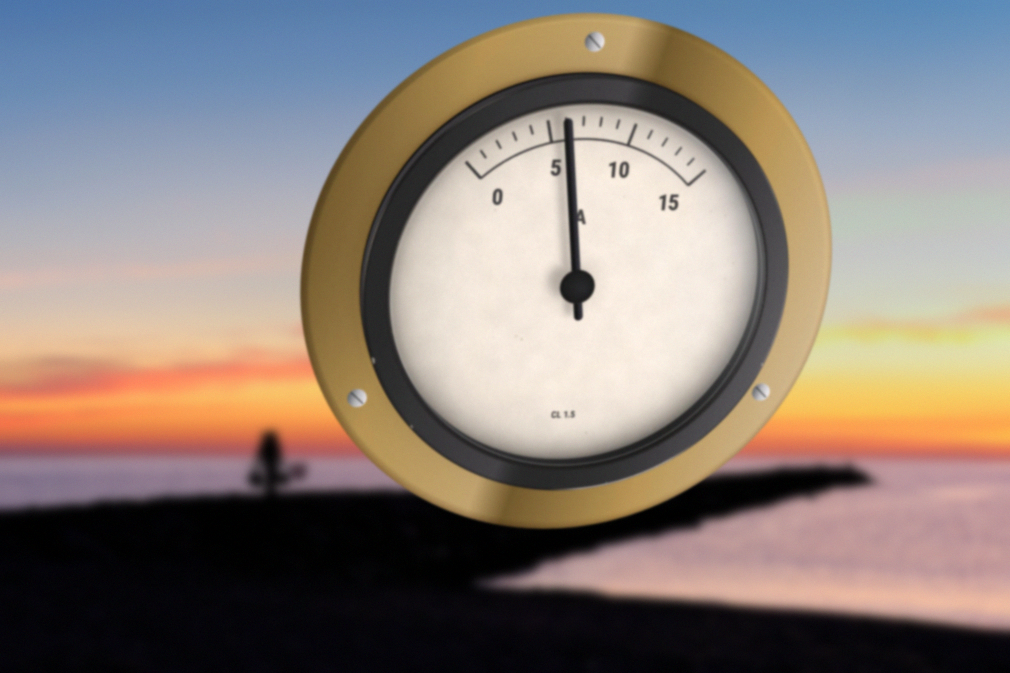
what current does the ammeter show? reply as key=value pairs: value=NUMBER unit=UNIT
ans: value=6 unit=A
